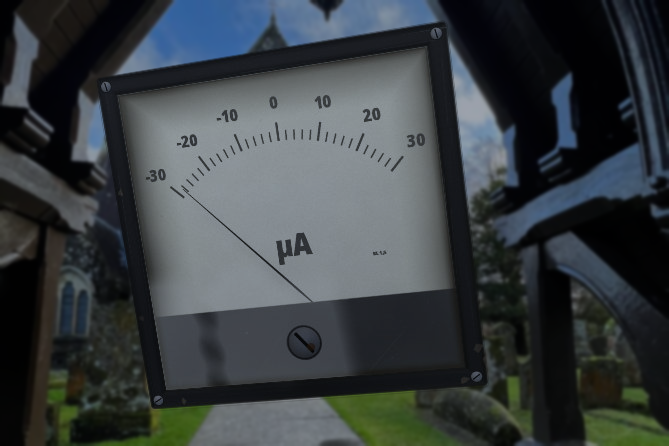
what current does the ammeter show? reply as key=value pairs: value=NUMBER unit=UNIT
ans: value=-28 unit=µA
